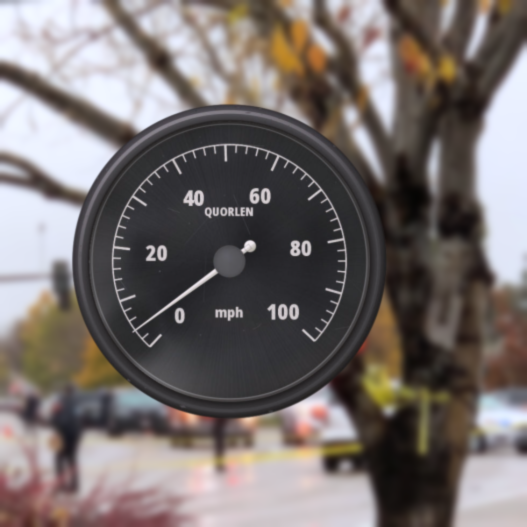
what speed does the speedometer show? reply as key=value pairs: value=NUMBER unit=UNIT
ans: value=4 unit=mph
